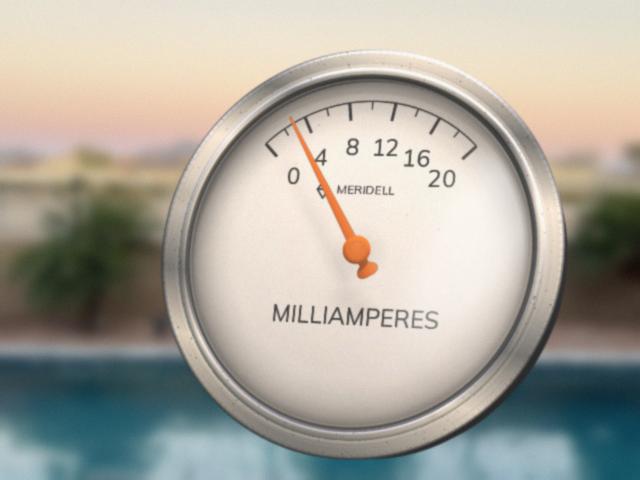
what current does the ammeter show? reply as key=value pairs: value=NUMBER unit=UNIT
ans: value=3 unit=mA
